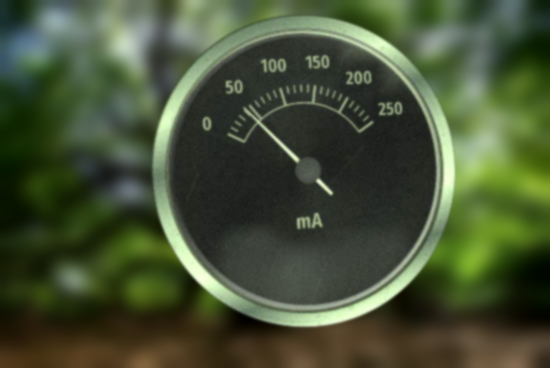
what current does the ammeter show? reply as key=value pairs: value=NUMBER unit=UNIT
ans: value=40 unit=mA
